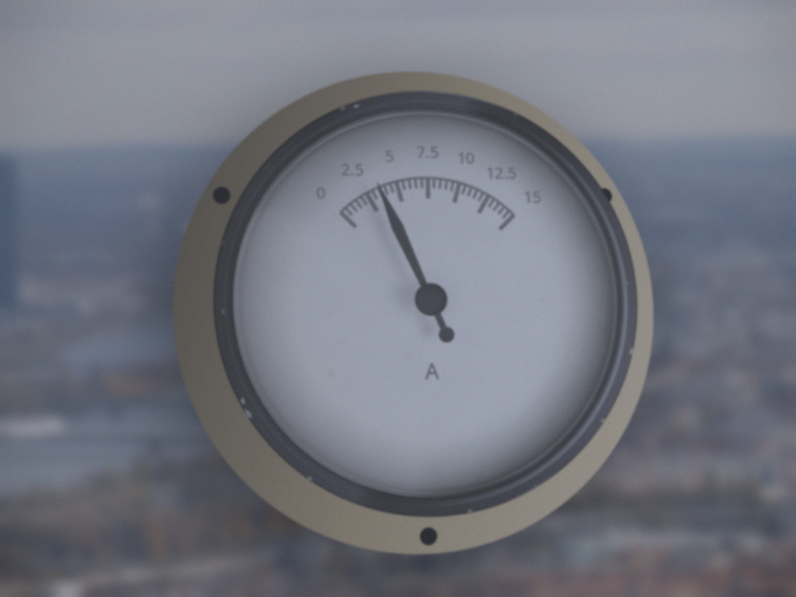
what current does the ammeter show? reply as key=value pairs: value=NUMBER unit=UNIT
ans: value=3.5 unit=A
